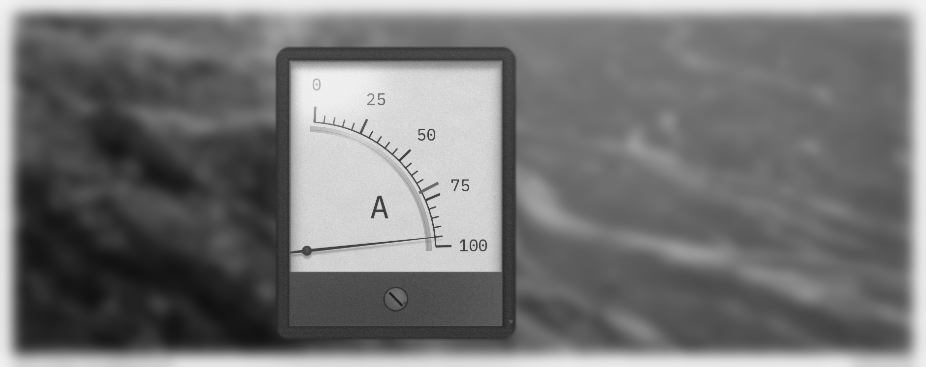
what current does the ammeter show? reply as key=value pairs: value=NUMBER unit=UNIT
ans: value=95 unit=A
